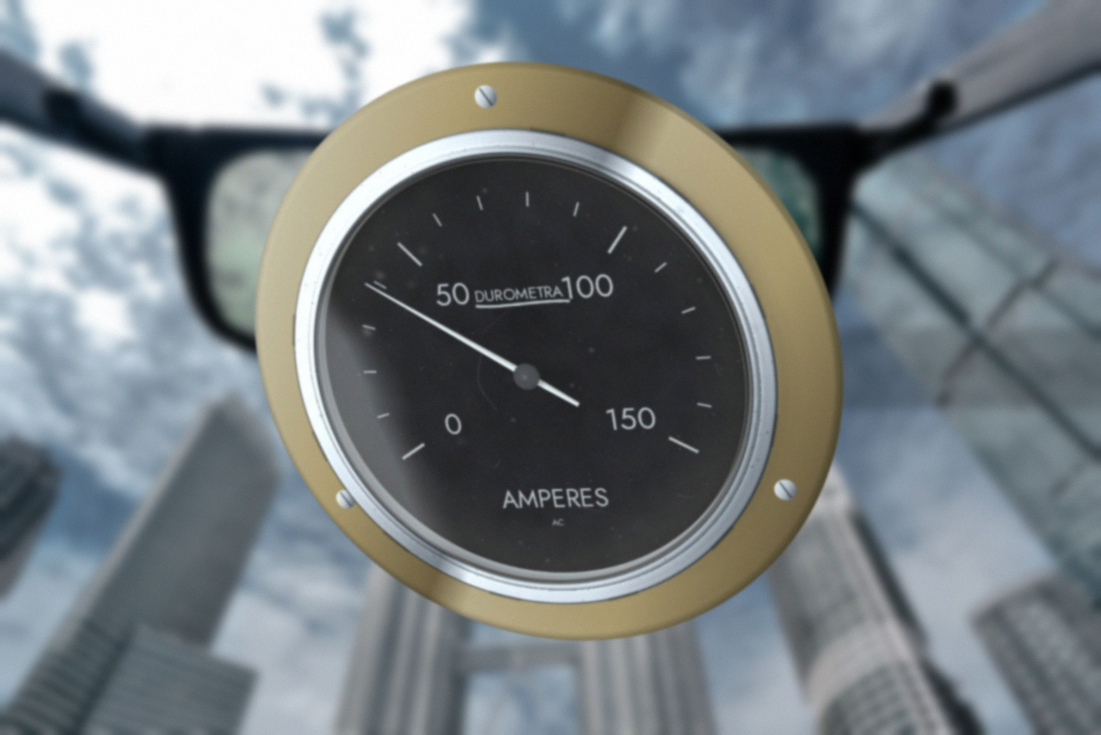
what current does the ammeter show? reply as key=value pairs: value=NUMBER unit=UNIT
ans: value=40 unit=A
